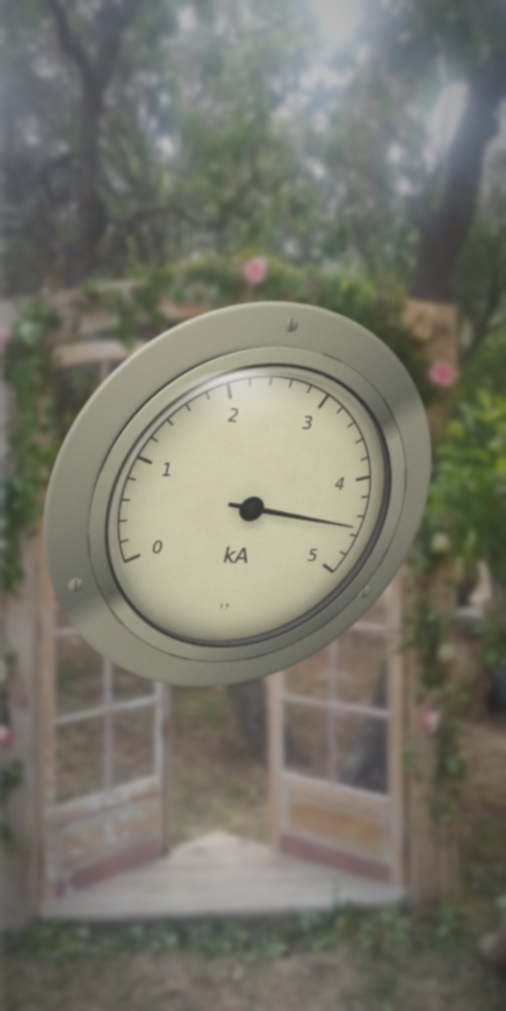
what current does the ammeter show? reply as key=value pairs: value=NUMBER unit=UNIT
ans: value=4.5 unit=kA
